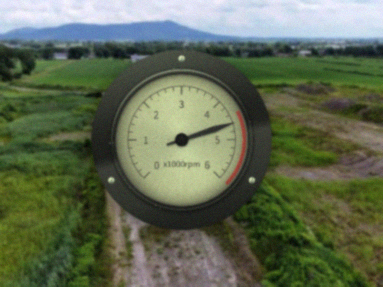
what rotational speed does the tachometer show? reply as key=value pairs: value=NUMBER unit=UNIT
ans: value=4600 unit=rpm
